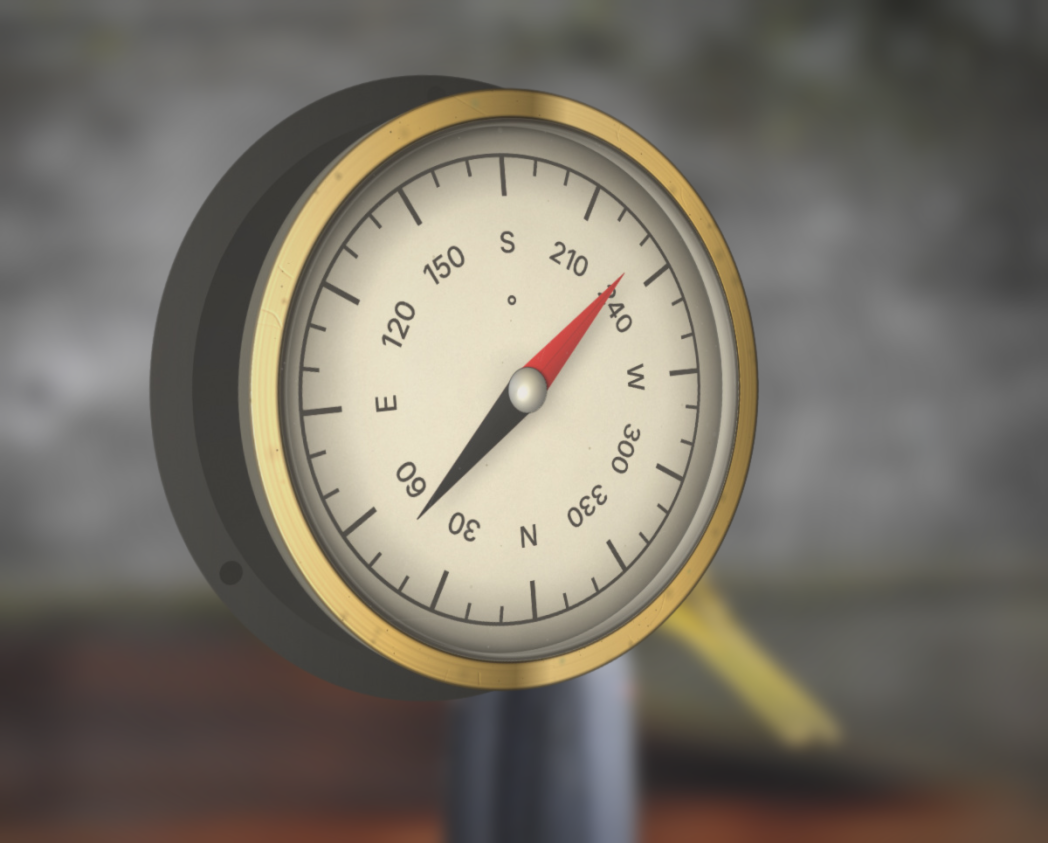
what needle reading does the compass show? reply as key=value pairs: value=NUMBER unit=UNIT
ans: value=230 unit=°
